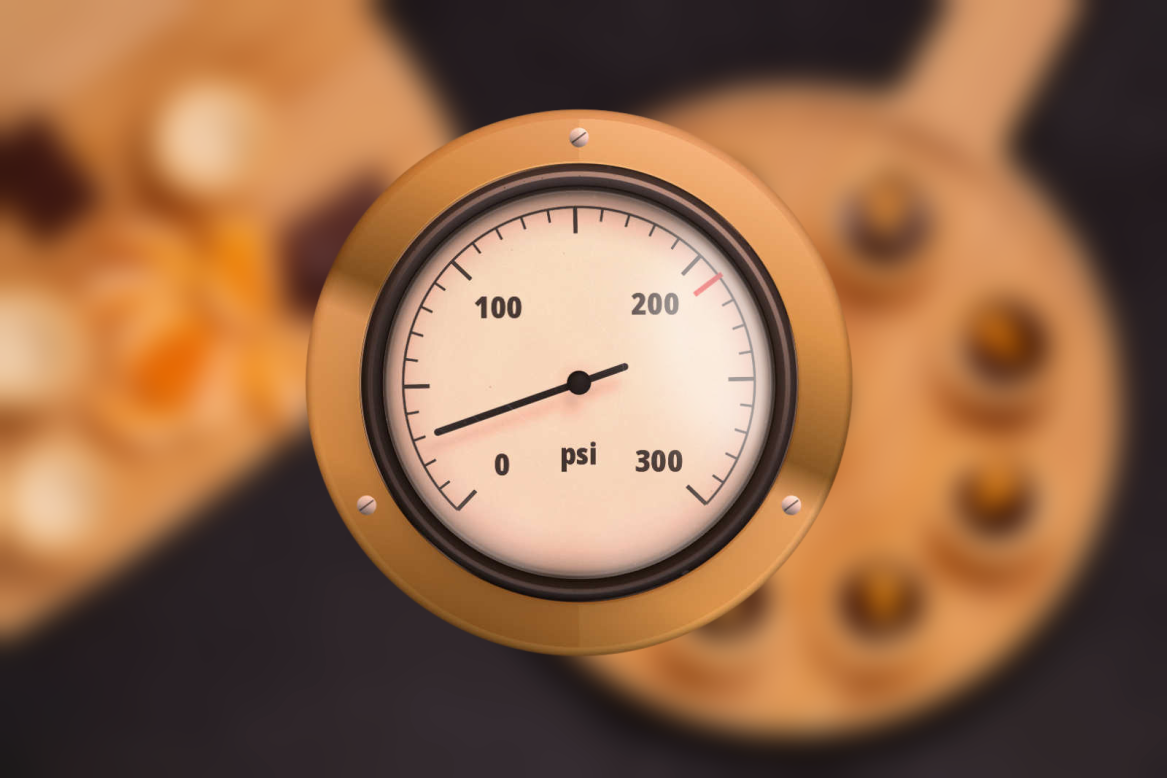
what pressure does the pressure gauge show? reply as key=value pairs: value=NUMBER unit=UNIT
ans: value=30 unit=psi
